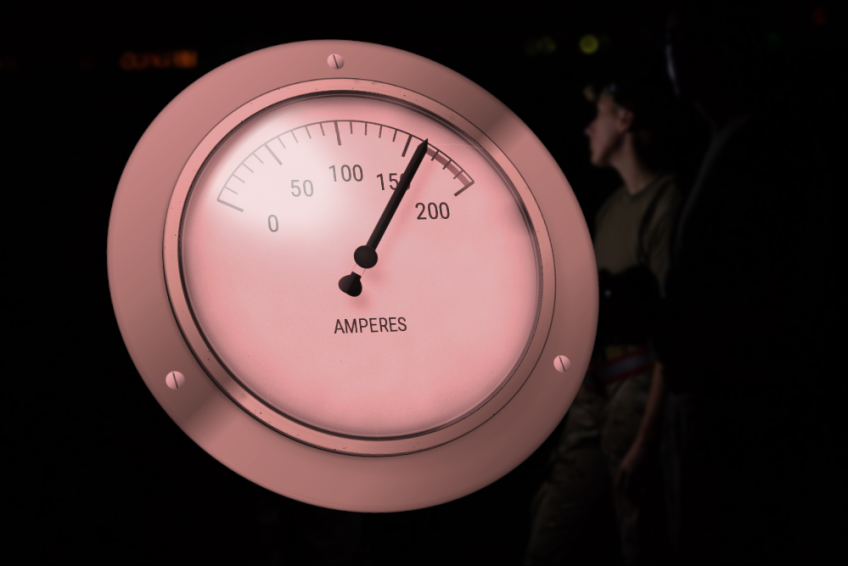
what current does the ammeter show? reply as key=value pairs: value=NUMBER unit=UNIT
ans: value=160 unit=A
